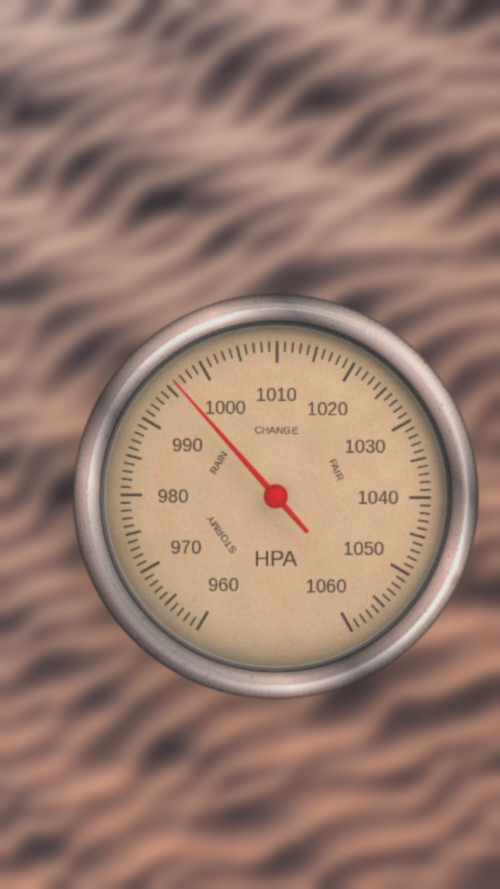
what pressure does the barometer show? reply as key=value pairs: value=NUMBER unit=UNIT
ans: value=996 unit=hPa
